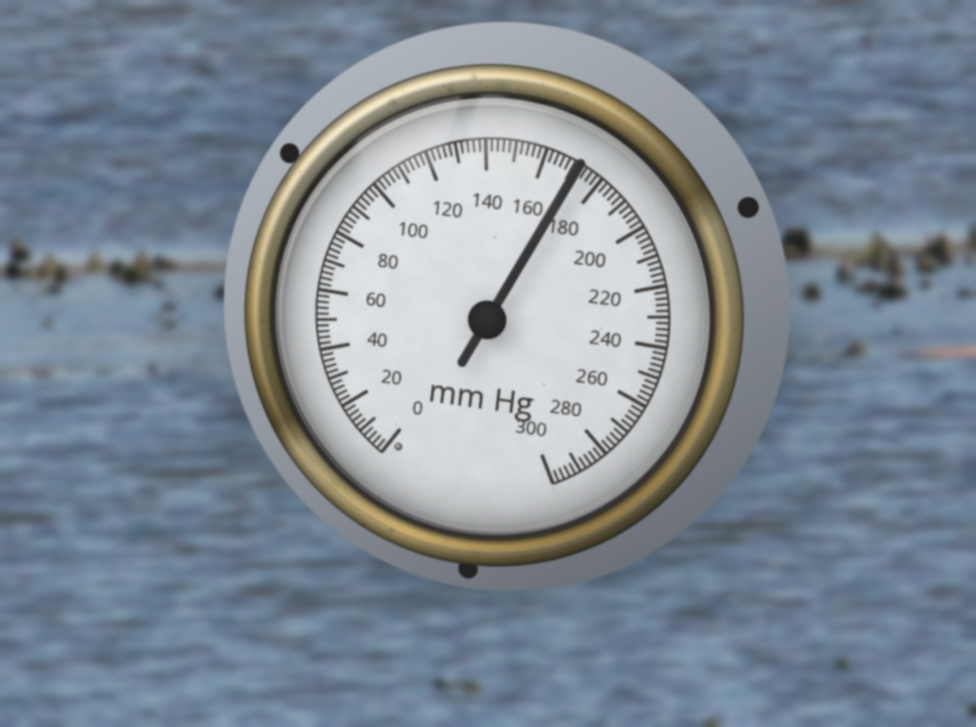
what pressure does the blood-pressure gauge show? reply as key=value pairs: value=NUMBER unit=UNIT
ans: value=172 unit=mmHg
